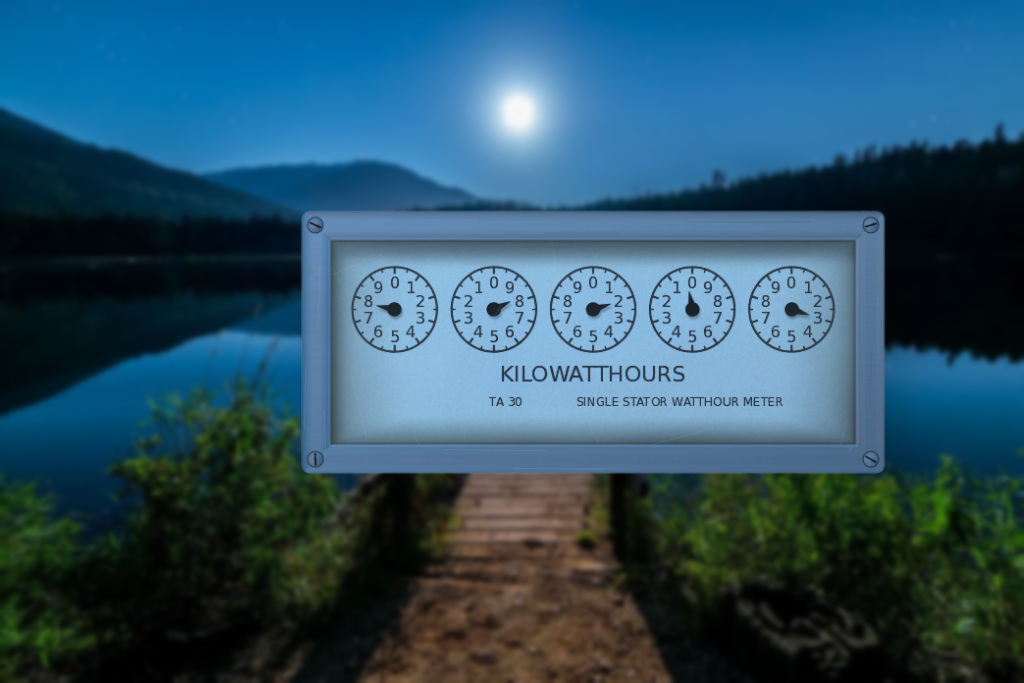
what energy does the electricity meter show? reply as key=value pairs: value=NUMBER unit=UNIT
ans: value=78203 unit=kWh
